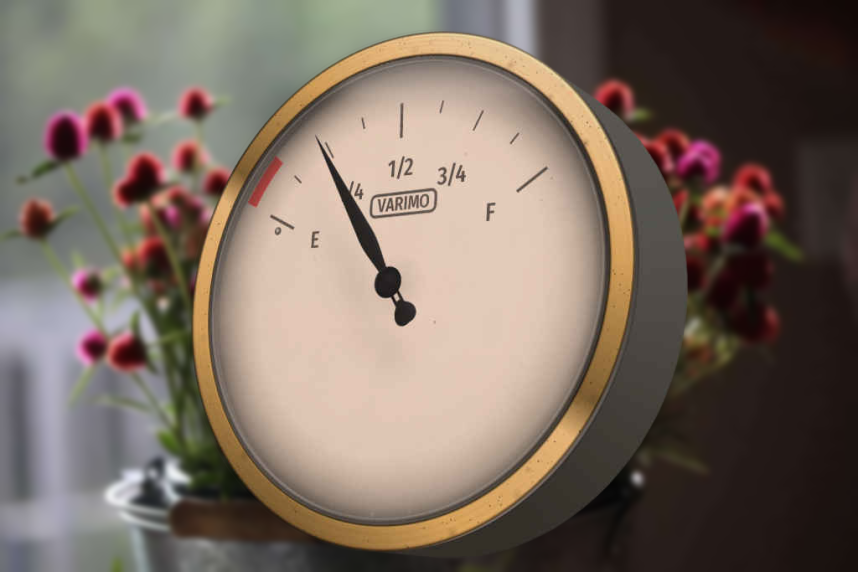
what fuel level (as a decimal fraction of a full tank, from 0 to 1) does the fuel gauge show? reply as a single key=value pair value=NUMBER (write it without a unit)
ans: value=0.25
